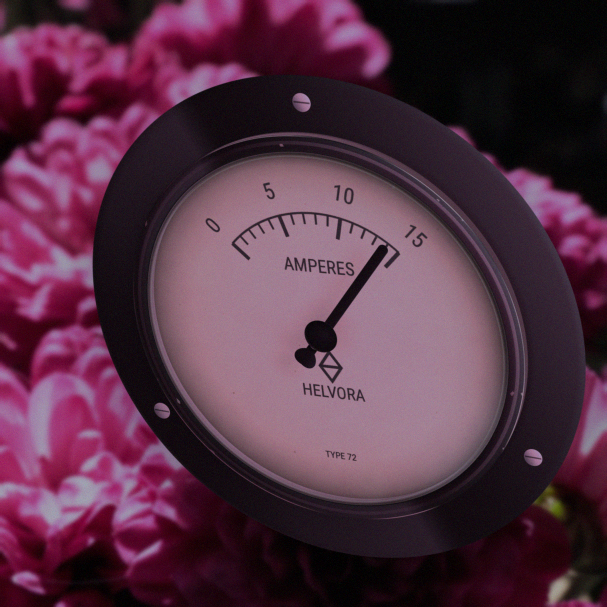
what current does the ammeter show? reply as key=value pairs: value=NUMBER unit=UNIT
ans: value=14 unit=A
